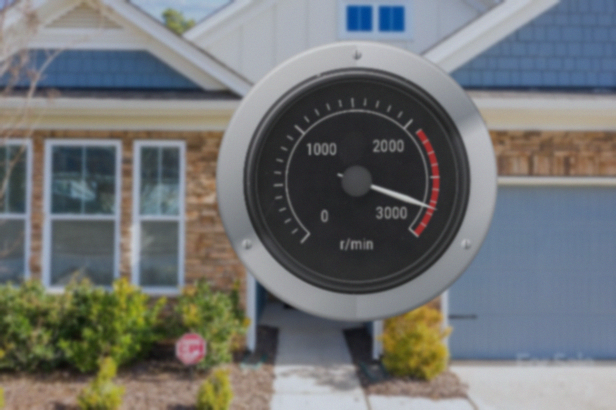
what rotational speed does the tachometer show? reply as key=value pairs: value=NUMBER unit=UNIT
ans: value=2750 unit=rpm
